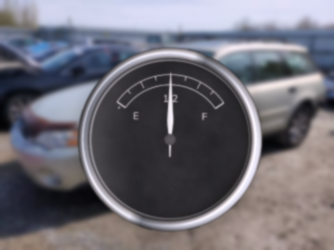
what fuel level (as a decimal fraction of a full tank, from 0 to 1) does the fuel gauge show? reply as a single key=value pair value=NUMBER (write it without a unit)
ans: value=0.5
